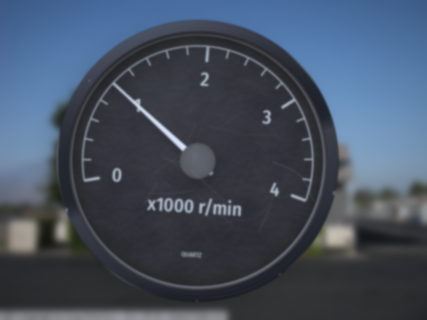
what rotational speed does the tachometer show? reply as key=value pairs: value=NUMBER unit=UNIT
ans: value=1000 unit=rpm
